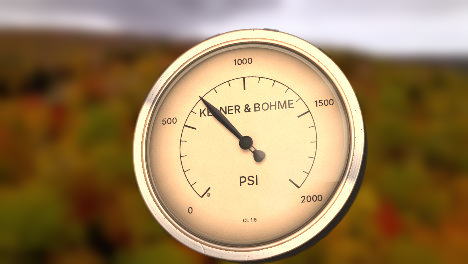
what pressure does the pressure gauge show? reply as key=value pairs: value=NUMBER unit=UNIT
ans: value=700 unit=psi
